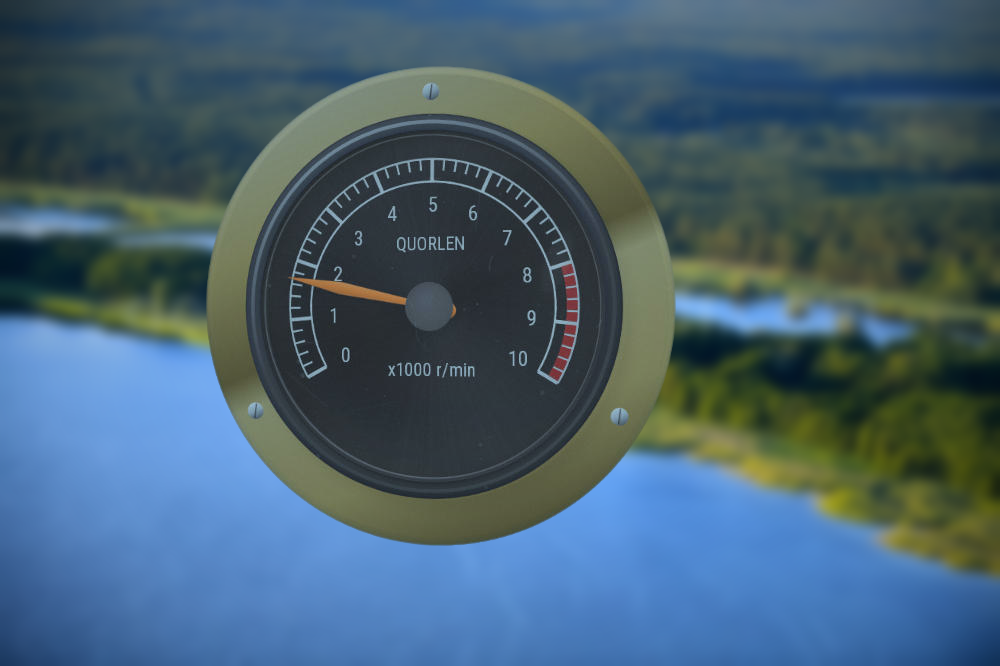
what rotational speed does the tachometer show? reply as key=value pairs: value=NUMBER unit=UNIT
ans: value=1700 unit=rpm
